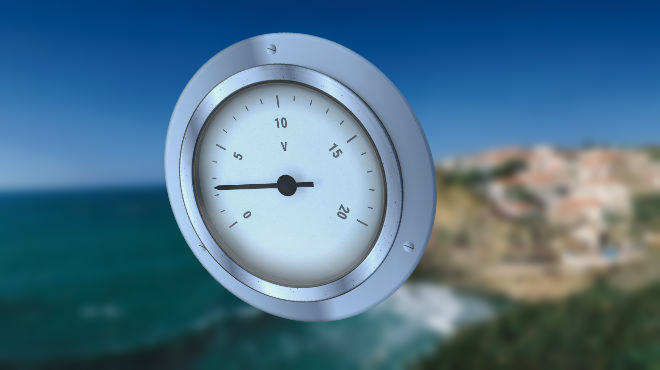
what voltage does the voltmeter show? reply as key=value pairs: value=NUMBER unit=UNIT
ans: value=2.5 unit=V
